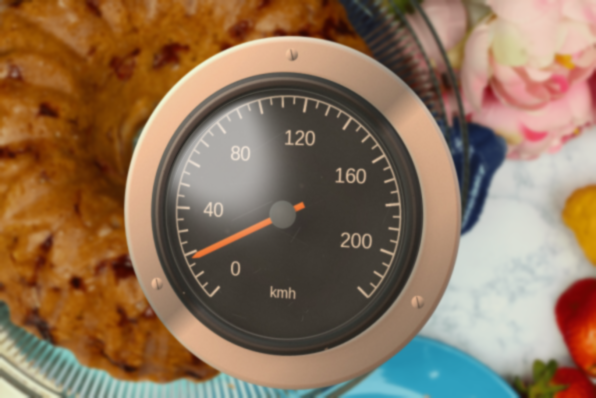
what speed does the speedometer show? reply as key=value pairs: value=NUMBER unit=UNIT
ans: value=17.5 unit=km/h
